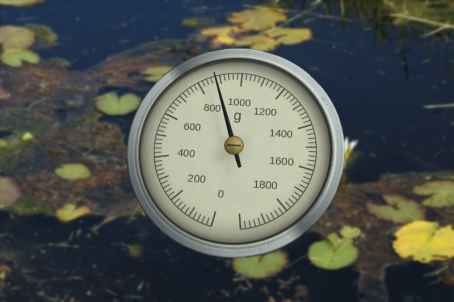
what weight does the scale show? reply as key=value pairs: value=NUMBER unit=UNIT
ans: value=880 unit=g
